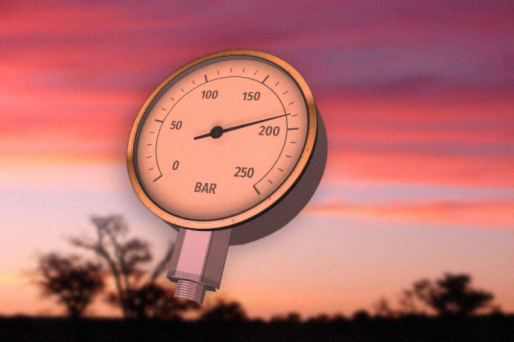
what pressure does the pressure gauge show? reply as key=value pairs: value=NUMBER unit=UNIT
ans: value=190 unit=bar
